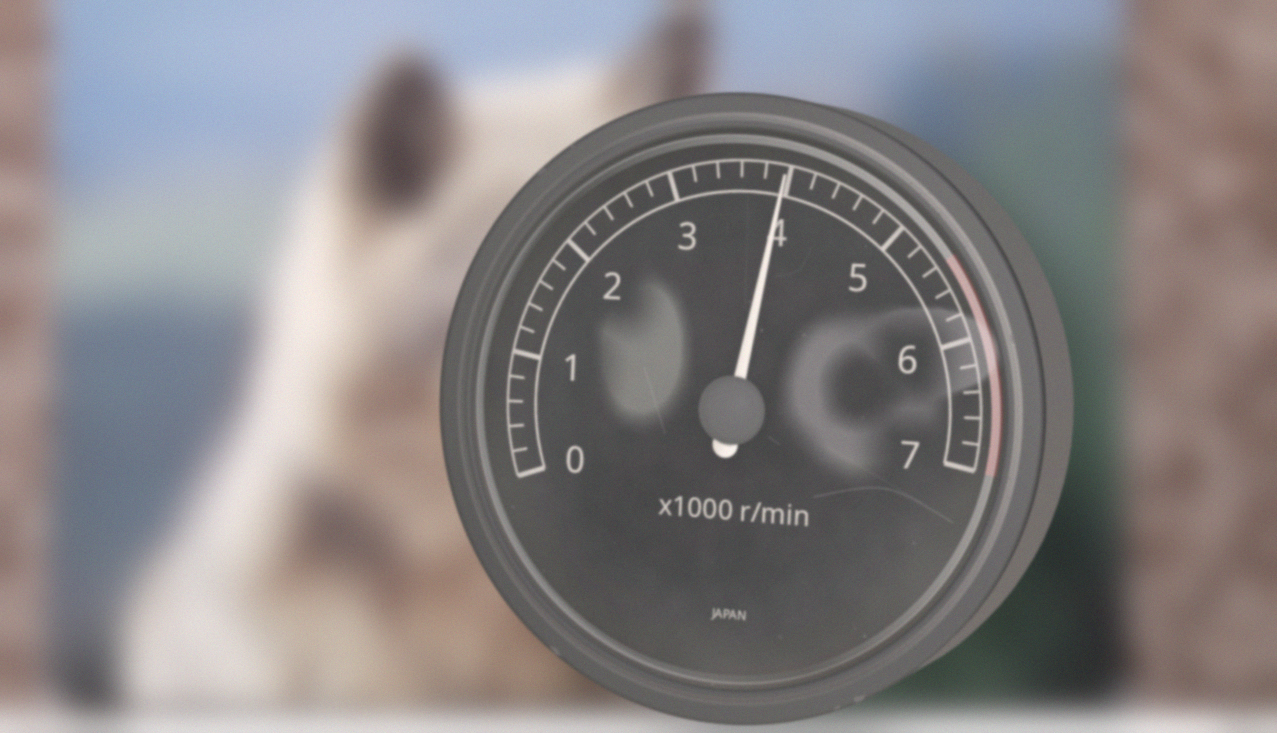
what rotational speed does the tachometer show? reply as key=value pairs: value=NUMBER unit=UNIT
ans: value=4000 unit=rpm
